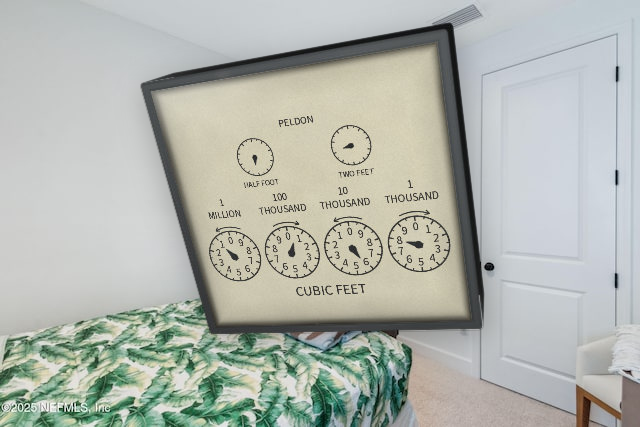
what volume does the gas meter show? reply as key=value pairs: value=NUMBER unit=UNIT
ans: value=105800 unit=ft³
